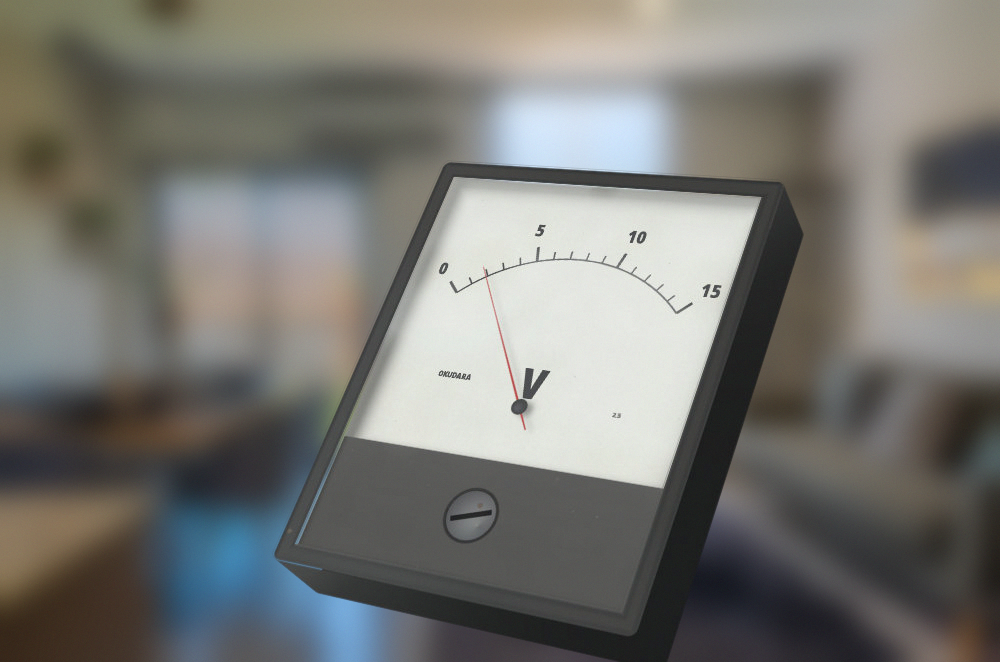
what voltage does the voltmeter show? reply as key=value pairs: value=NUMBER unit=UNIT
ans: value=2 unit=V
